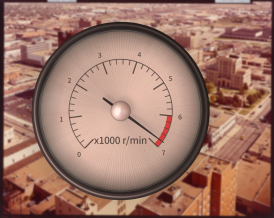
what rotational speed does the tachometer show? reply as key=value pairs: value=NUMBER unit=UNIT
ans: value=6800 unit=rpm
